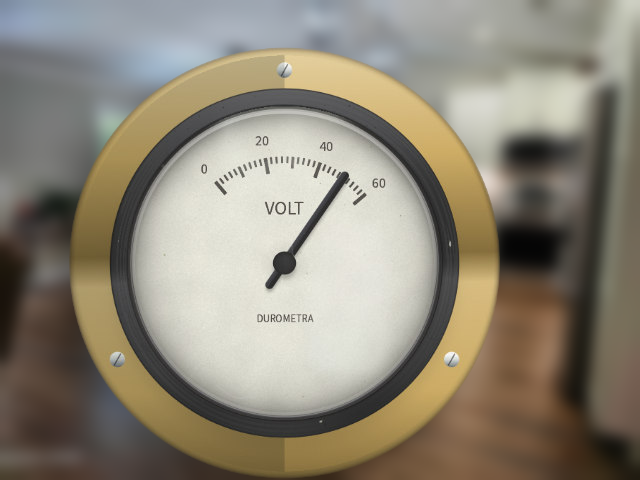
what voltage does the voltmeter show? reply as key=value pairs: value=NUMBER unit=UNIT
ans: value=50 unit=V
